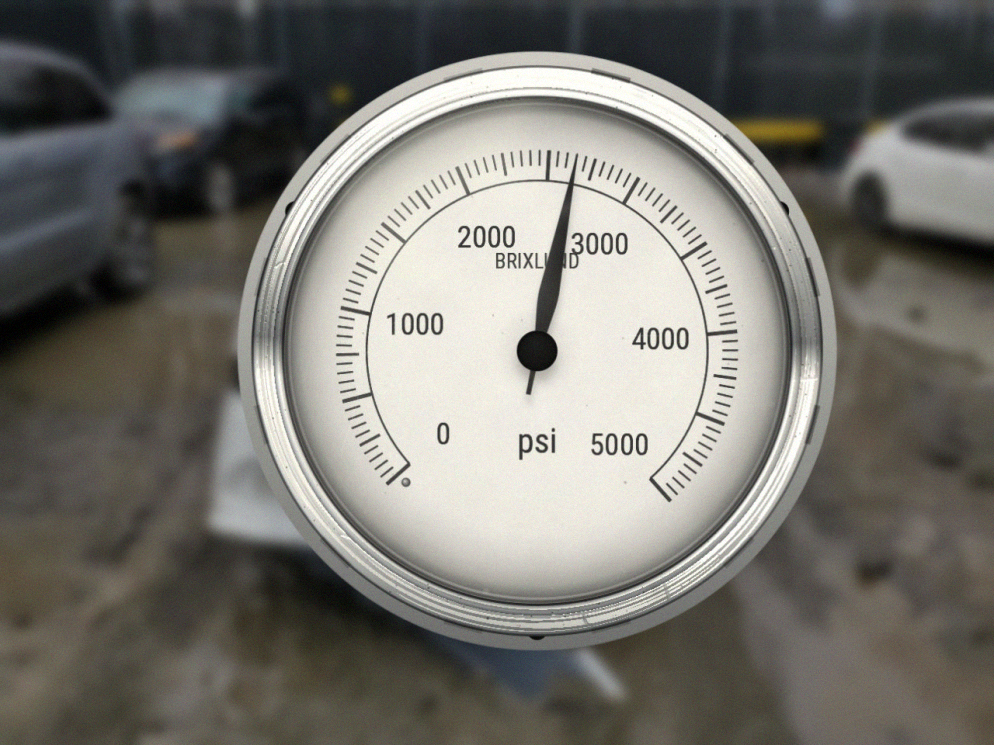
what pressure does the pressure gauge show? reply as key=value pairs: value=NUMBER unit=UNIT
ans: value=2650 unit=psi
